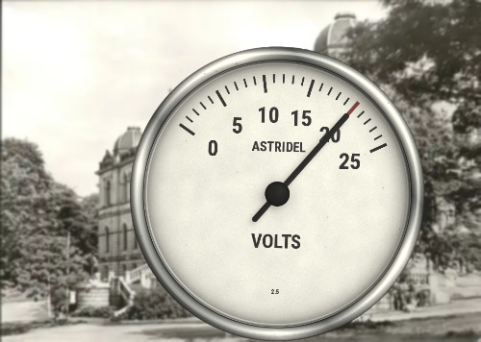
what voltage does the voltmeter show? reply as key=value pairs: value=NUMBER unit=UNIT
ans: value=20 unit=V
